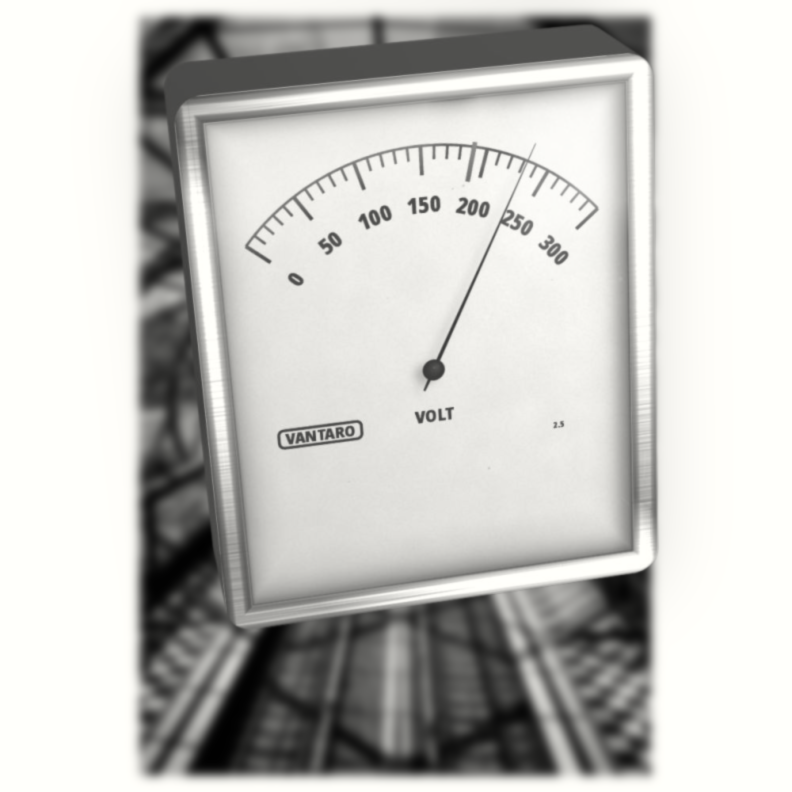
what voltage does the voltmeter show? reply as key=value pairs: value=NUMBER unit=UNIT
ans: value=230 unit=V
